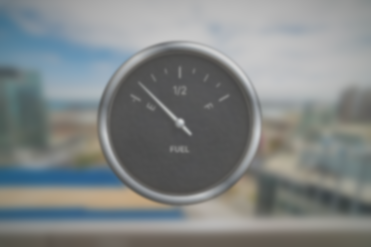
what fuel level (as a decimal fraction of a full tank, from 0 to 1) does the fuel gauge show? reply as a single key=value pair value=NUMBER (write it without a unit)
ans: value=0.125
